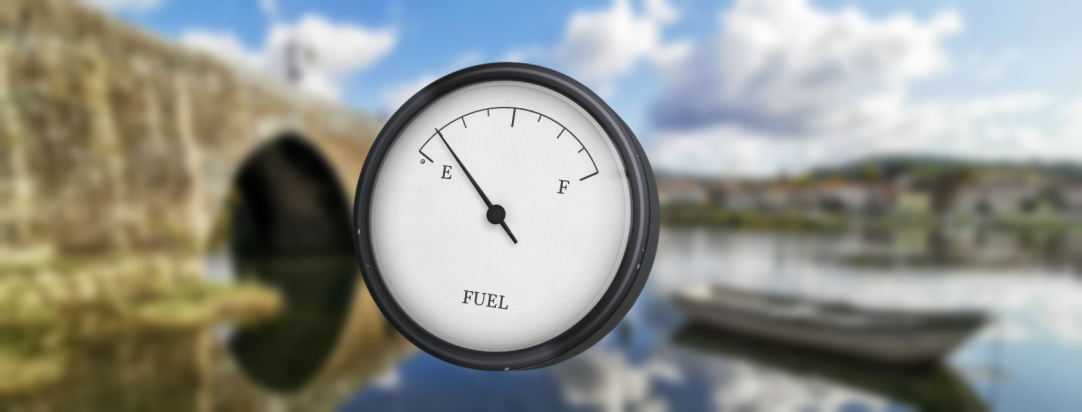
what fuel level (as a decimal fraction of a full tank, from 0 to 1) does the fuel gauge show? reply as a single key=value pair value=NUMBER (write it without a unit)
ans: value=0.125
